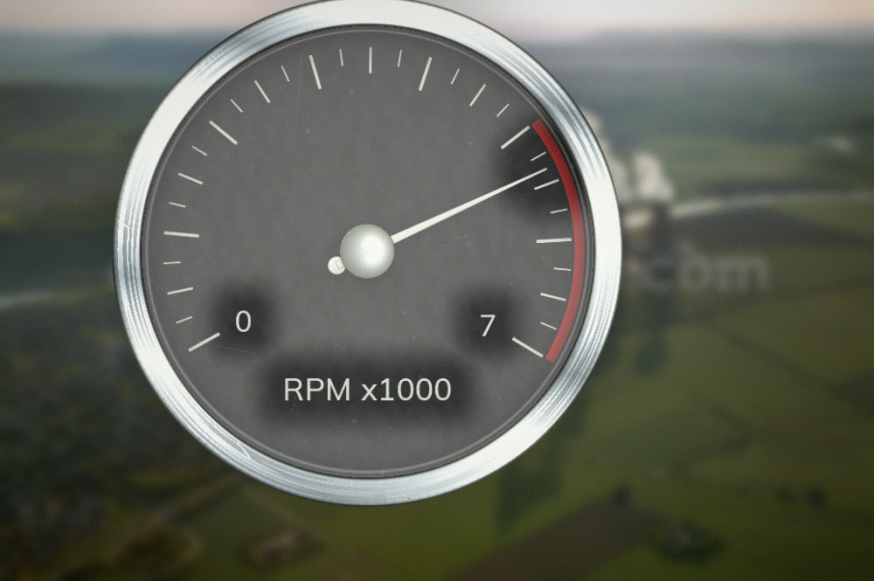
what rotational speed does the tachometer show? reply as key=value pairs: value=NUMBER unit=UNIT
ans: value=5375 unit=rpm
